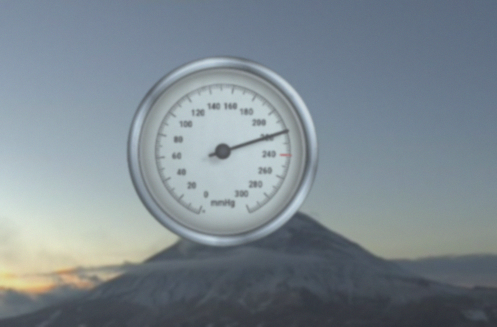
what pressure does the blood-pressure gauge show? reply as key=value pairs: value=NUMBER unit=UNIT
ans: value=220 unit=mmHg
